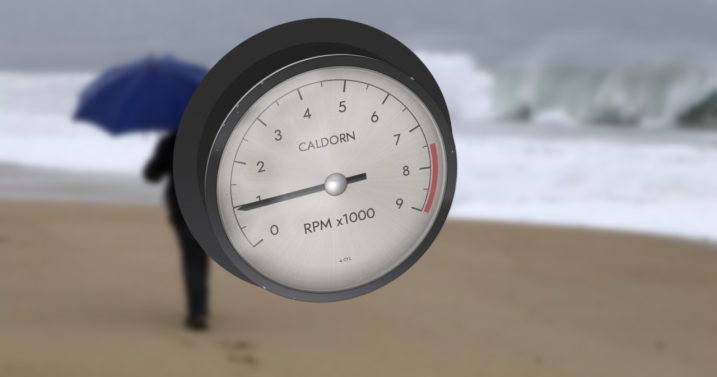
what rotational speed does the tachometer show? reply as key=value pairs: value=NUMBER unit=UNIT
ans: value=1000 unit=rpm
